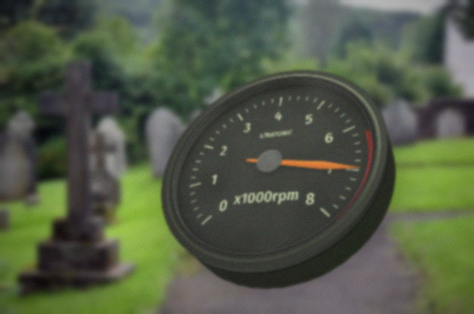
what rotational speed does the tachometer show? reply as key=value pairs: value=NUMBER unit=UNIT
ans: value=7000 unit=rpm
